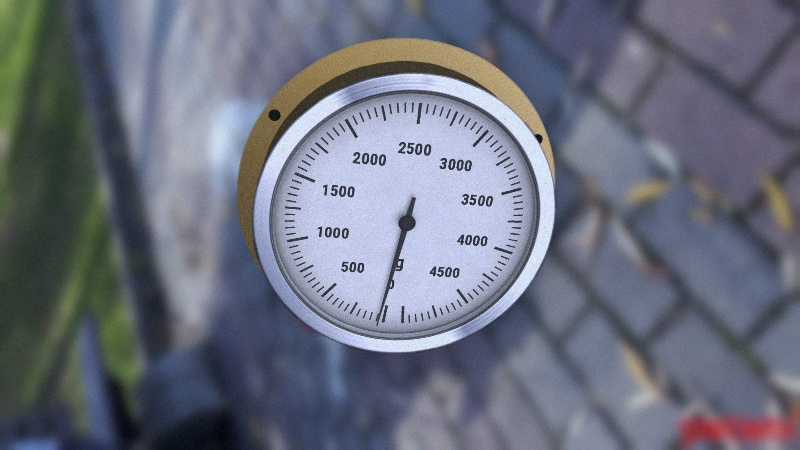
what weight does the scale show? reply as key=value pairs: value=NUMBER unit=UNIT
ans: value=50 unit=g
